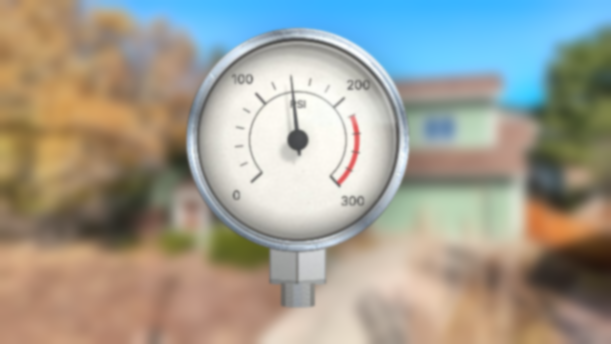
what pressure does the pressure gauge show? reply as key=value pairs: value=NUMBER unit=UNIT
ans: value=140 unit=psi
